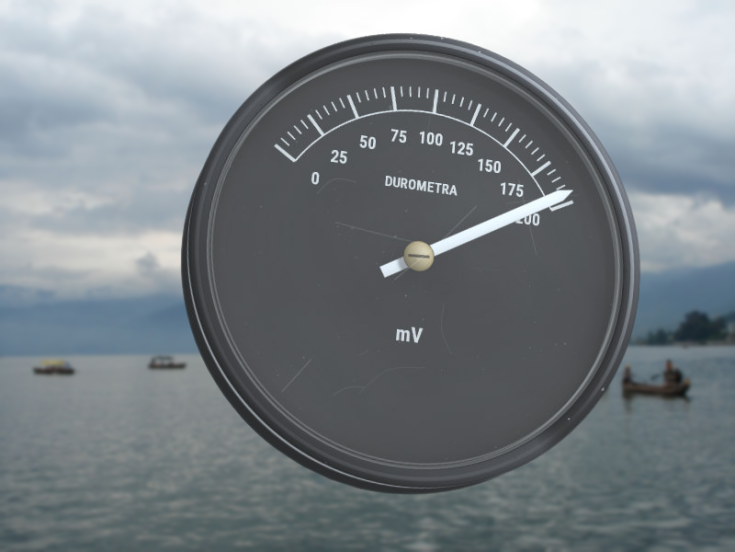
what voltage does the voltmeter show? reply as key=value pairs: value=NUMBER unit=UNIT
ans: value=195 unit=mV
